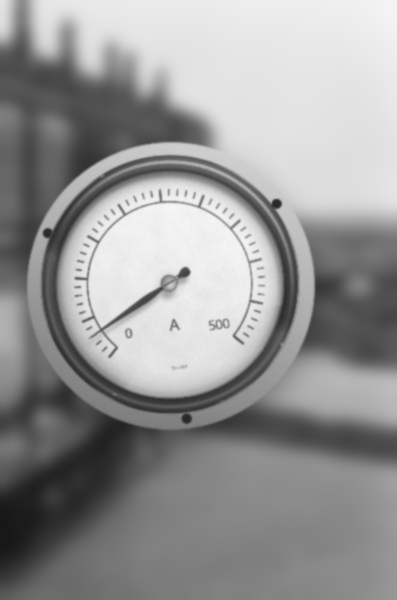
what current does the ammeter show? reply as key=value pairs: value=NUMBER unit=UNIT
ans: value=30 unit=A
